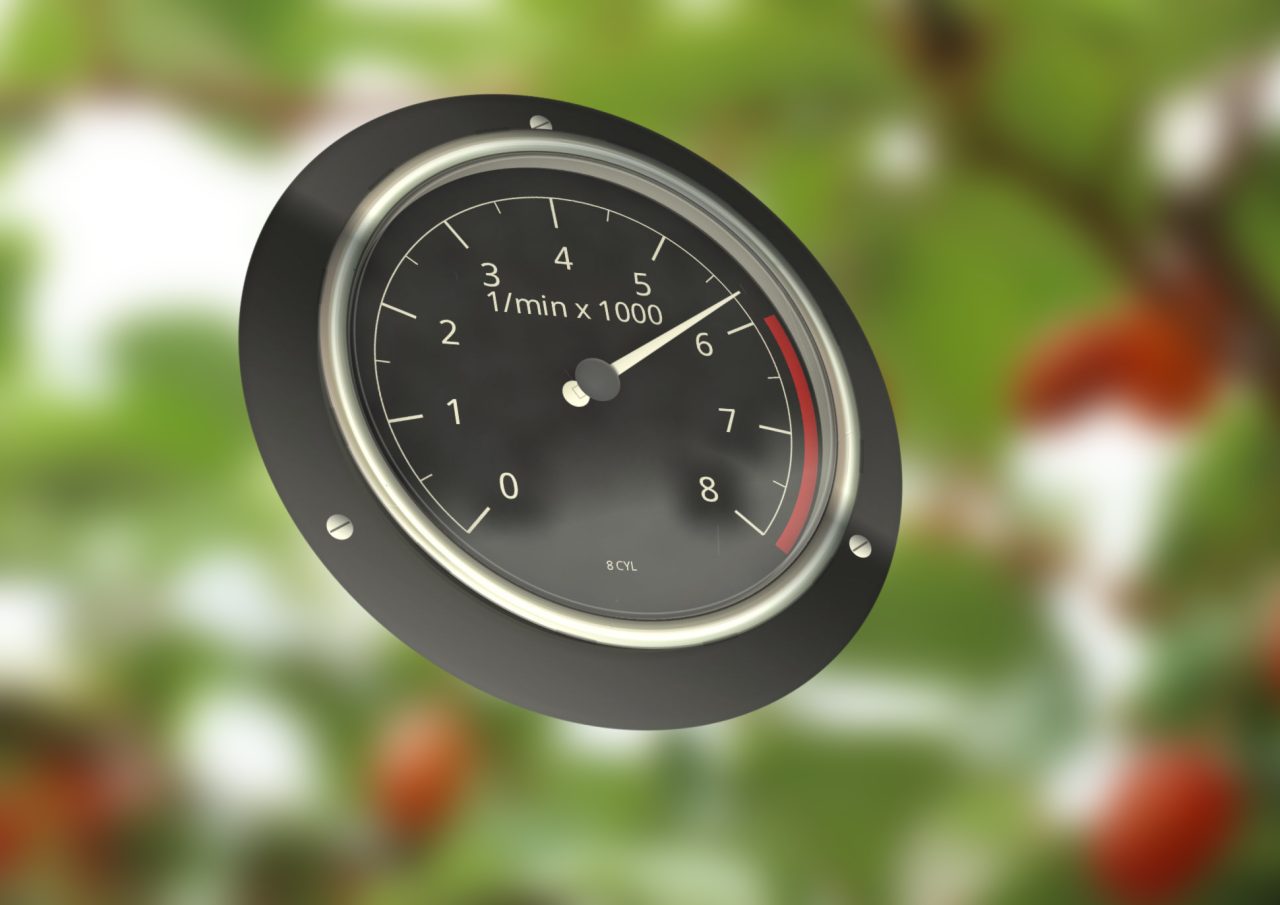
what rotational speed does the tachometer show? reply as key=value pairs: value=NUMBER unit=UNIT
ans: value=5750 unit=rpm
